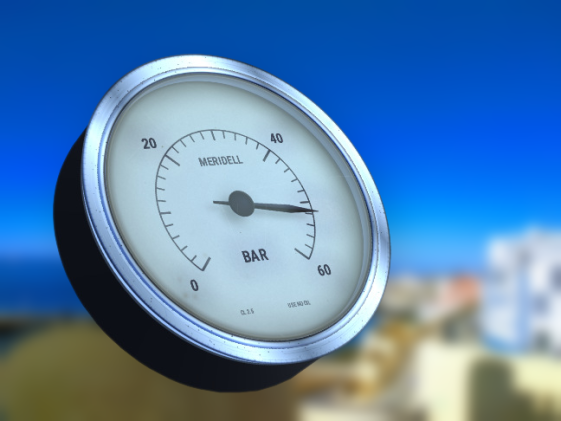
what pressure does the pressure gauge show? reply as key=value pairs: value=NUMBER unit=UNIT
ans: value=52 unit=bar
